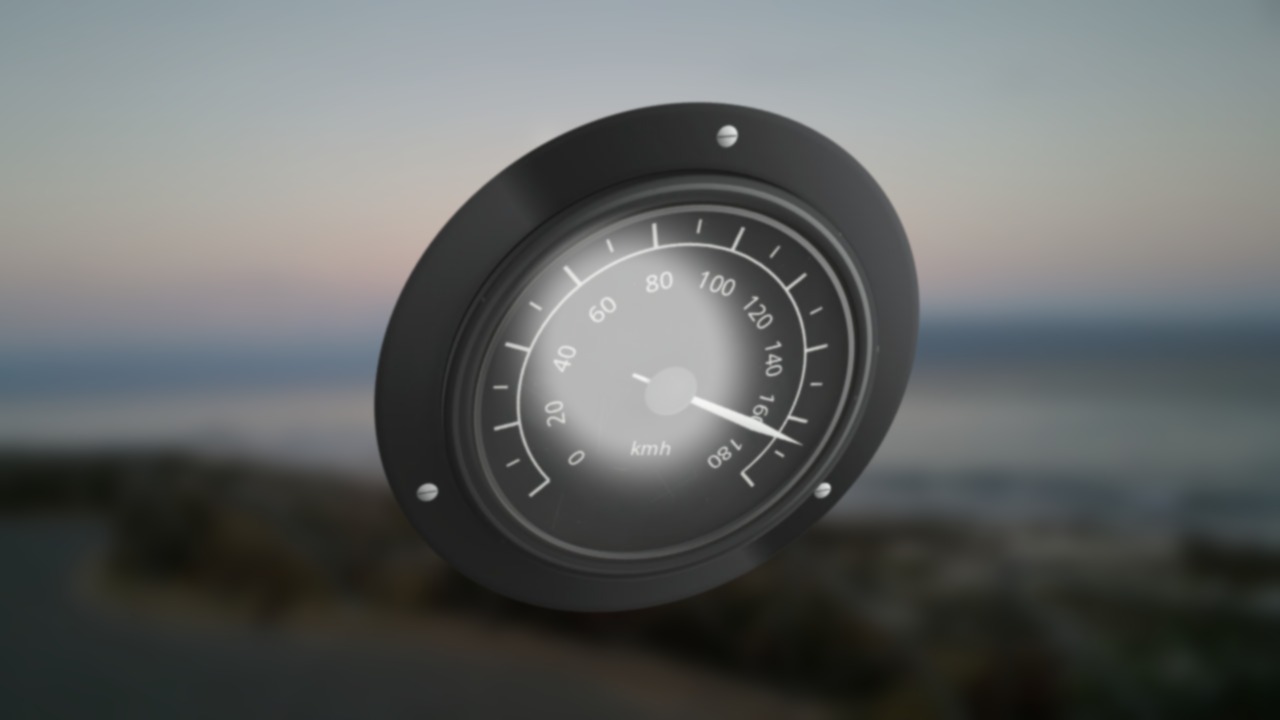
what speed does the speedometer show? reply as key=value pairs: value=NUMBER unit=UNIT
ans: value=165 unit=km/h
